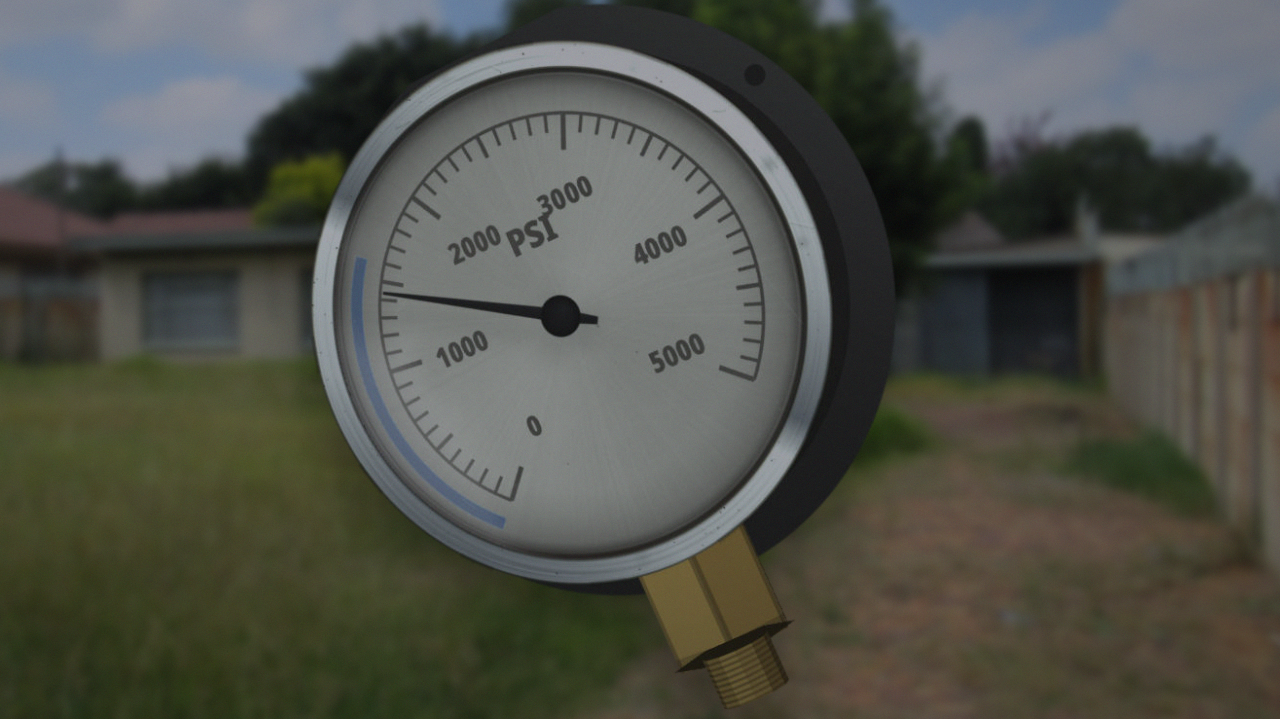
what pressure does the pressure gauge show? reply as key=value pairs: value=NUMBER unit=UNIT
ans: value=1450 unit=psi
